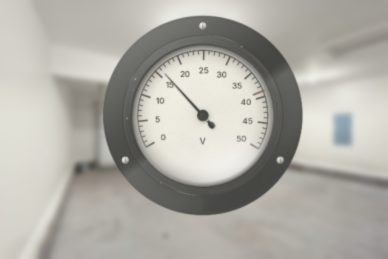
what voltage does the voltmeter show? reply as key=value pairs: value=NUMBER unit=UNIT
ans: value=16 unit=V
